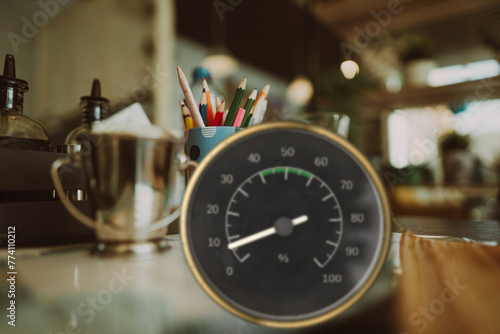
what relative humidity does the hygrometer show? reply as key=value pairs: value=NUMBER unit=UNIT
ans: value=7.5 unit=%
